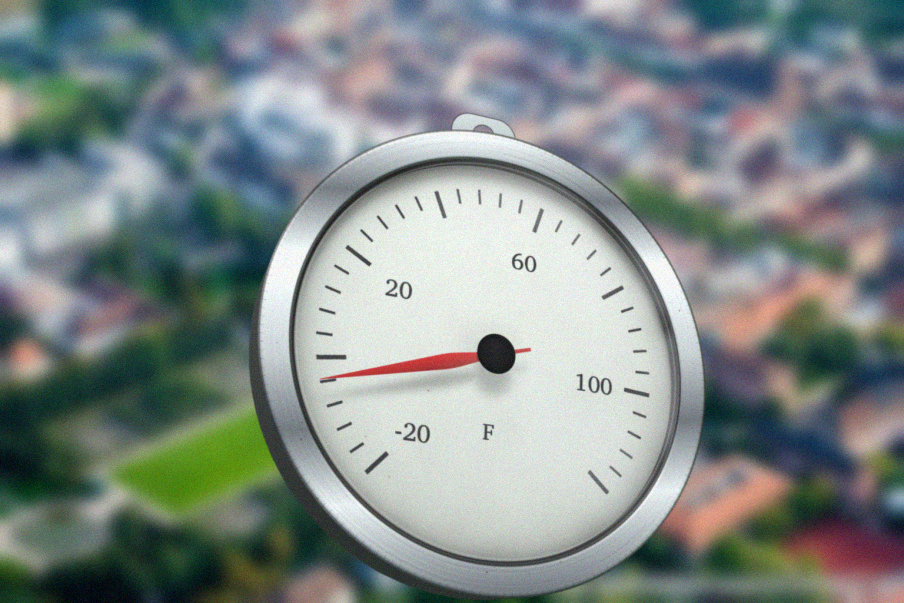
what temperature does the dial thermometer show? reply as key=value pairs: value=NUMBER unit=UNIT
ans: value=-4 unit=°F
